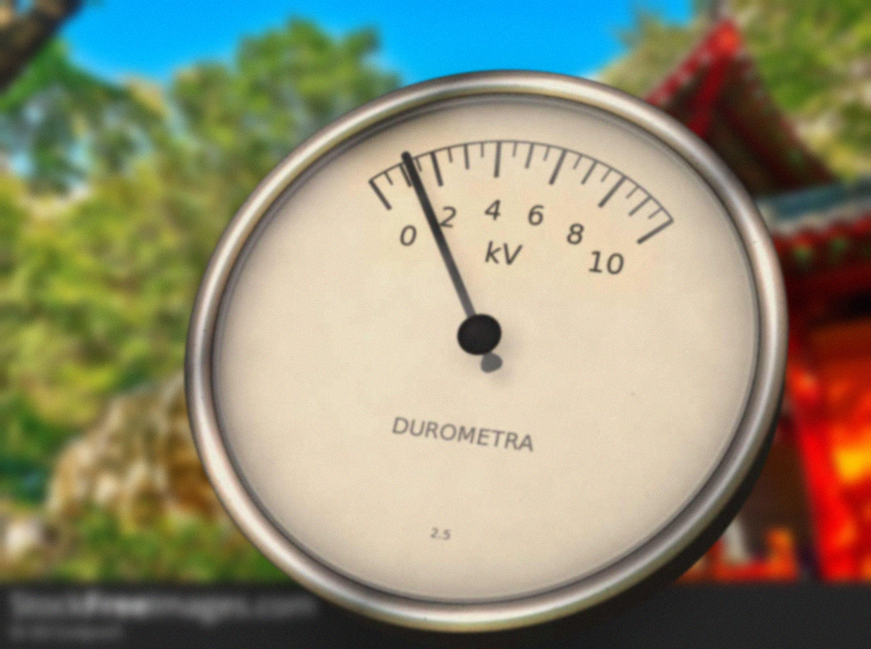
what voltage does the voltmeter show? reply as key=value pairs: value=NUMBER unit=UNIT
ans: value=1.25 unit=kV
